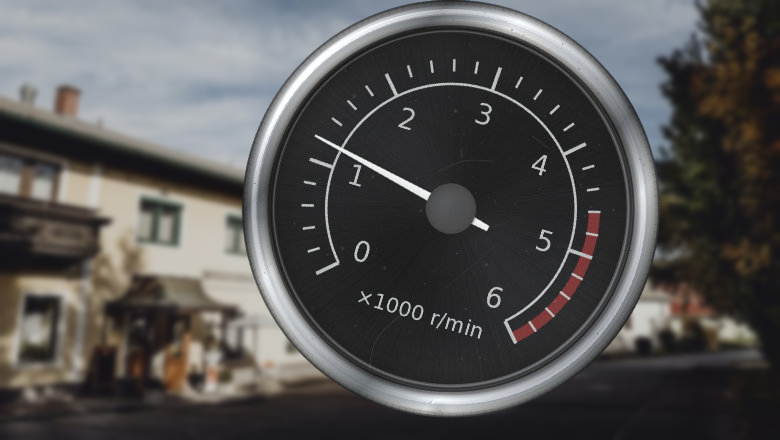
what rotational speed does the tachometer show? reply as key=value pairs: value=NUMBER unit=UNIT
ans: value=1200 unit=rpm
